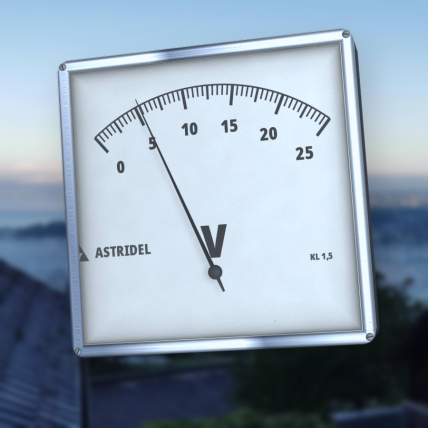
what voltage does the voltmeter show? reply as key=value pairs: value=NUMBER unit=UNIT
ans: value=5.5 unit=V
